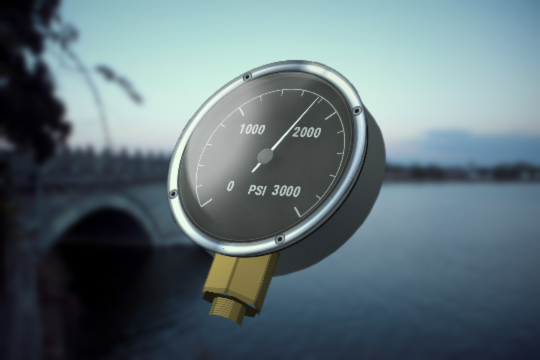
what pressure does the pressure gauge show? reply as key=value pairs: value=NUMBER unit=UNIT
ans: value=1800 unit=psi
